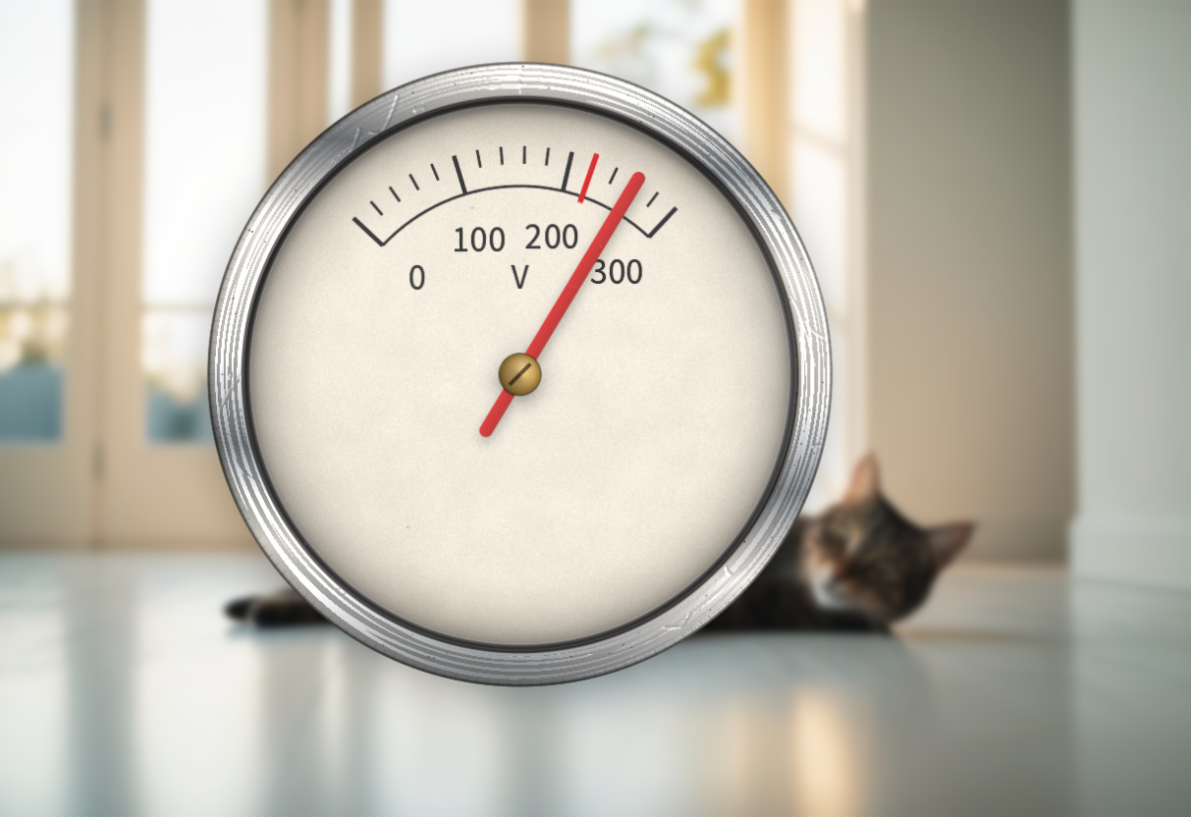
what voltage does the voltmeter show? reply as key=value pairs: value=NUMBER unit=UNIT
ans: value=260 unit=V
